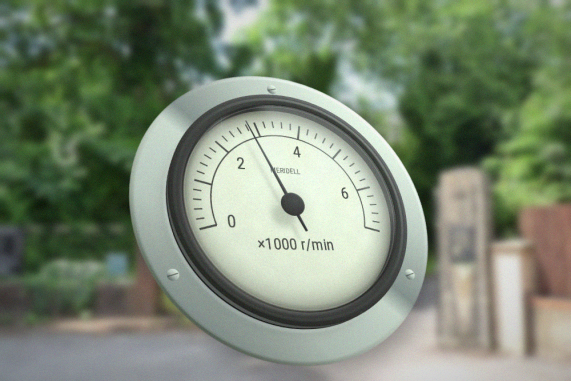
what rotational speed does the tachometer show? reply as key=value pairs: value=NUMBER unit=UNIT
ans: value=2800 unit=rpm
